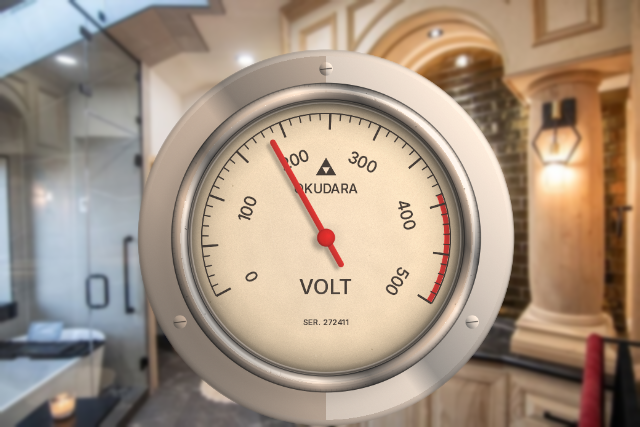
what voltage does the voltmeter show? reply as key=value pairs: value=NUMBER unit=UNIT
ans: value=185 unit=V
